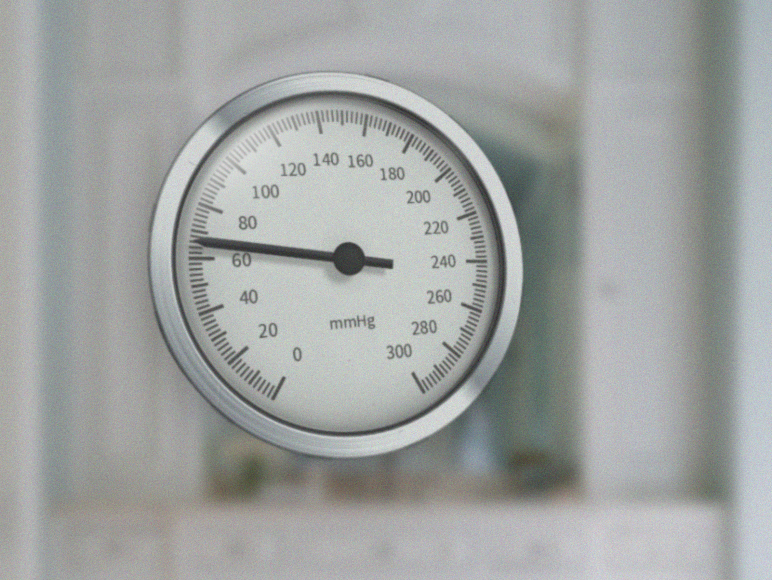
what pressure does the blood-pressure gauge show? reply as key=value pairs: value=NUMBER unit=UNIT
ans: value=66 unit=mmHg
